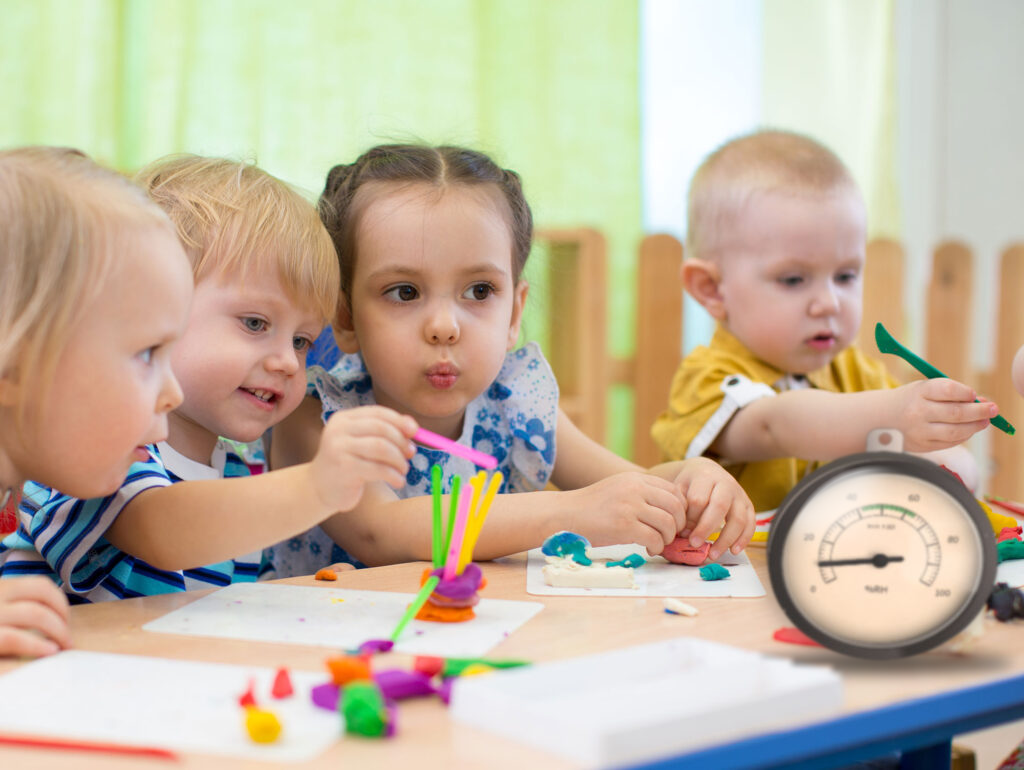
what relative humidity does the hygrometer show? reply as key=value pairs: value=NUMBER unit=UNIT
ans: value=10 unit=%
